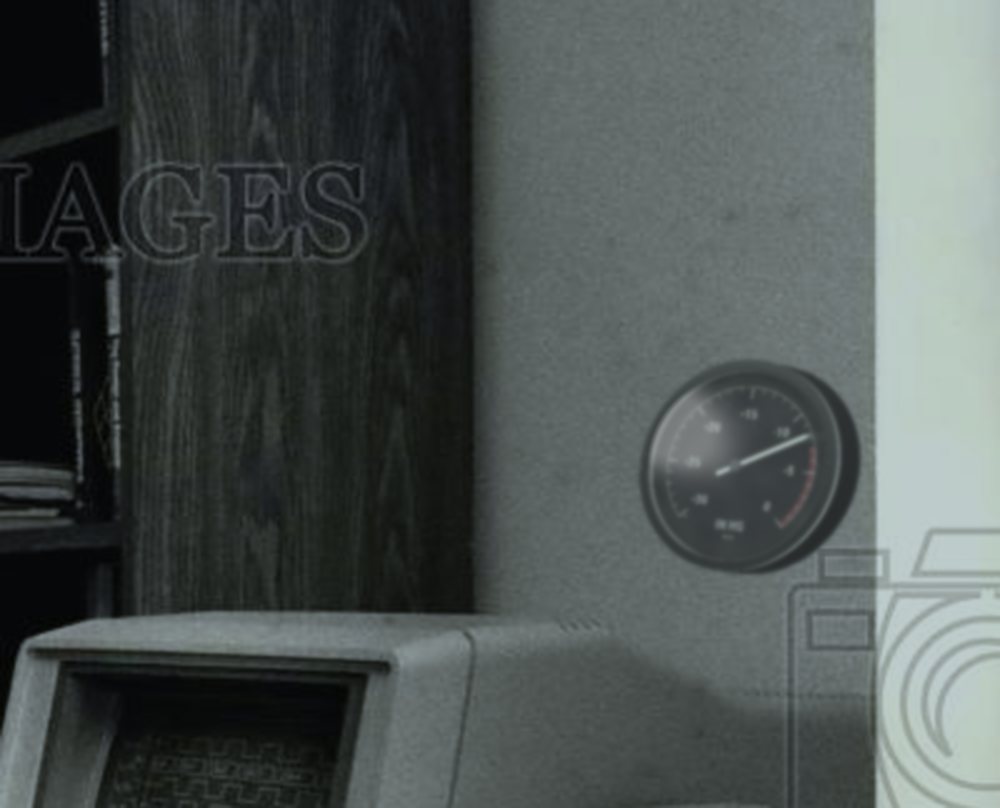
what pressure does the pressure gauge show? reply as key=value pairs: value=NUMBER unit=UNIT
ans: value=-8 unit=inHg
